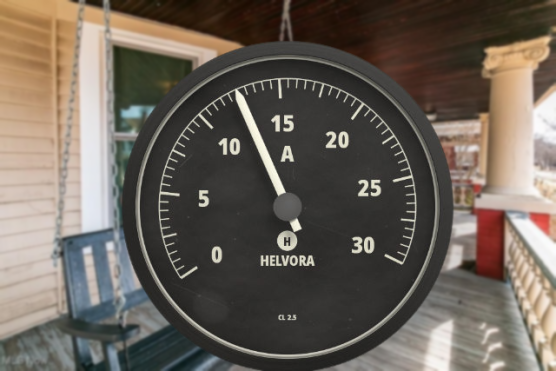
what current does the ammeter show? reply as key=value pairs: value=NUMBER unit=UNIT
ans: value=12.5 unit=A
